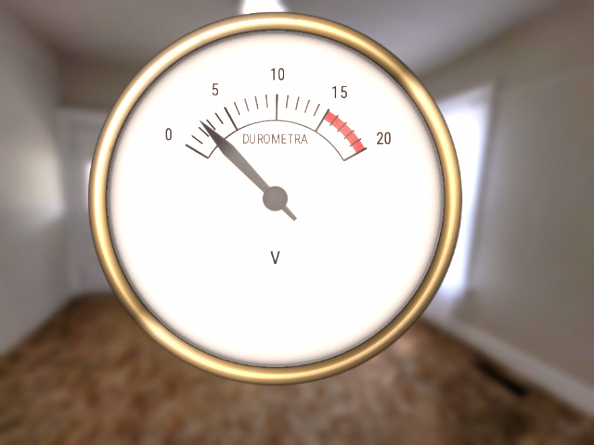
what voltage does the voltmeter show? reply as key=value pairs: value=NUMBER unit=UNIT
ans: value=2.5 unit=V
